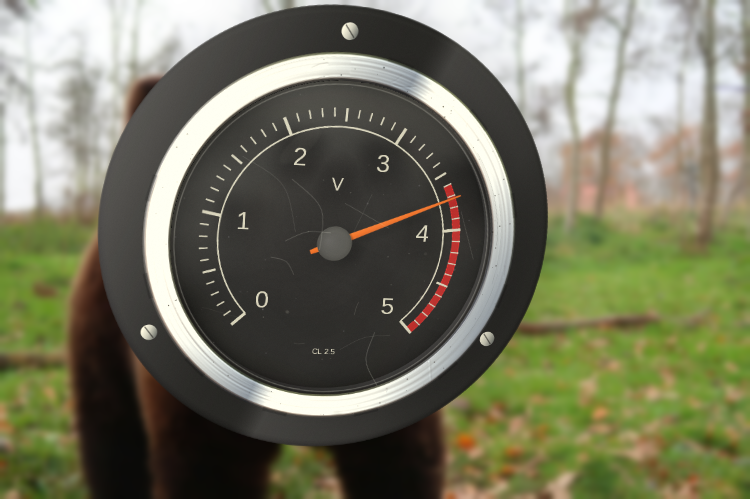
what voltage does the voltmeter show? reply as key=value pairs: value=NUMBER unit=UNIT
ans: value=3.7 unit=V
